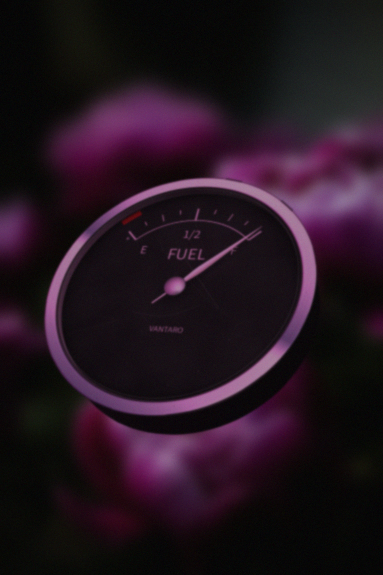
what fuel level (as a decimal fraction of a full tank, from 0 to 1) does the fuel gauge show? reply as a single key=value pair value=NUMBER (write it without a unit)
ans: value=1
